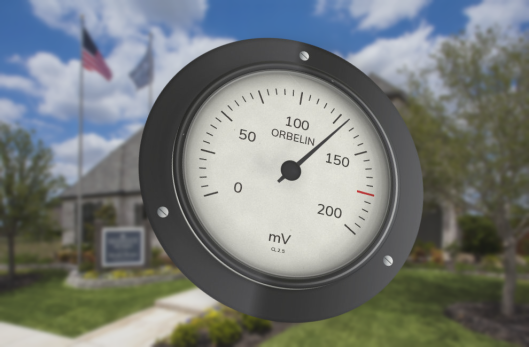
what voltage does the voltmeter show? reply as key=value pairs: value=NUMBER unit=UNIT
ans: value=130 unit=mV
